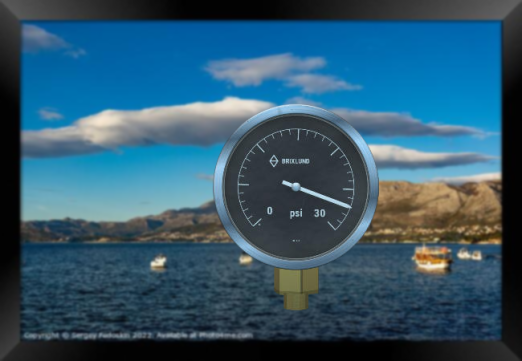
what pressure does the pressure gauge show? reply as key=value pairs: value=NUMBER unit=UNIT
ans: value=27 unit=psi
